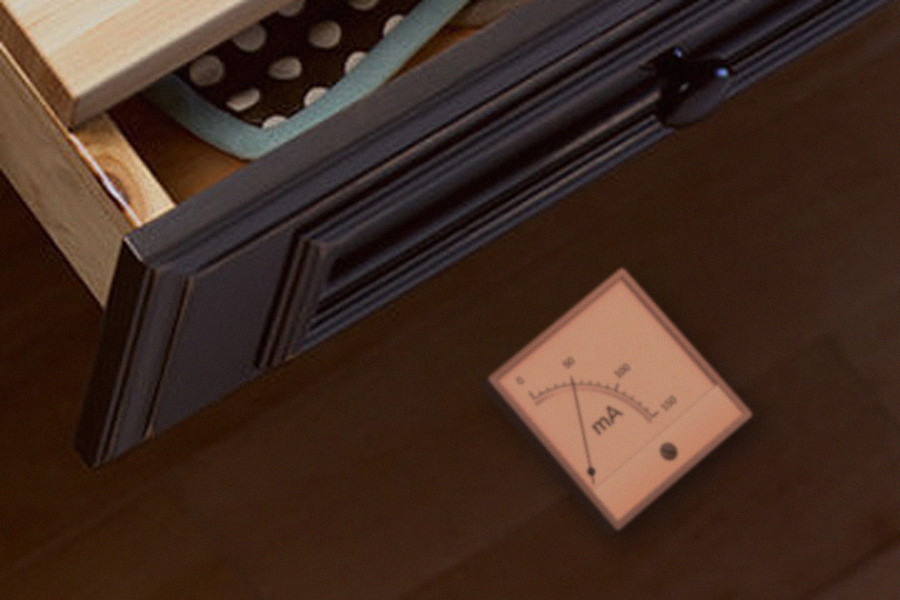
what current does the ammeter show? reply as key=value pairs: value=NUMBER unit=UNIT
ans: value=50 unit=mA
